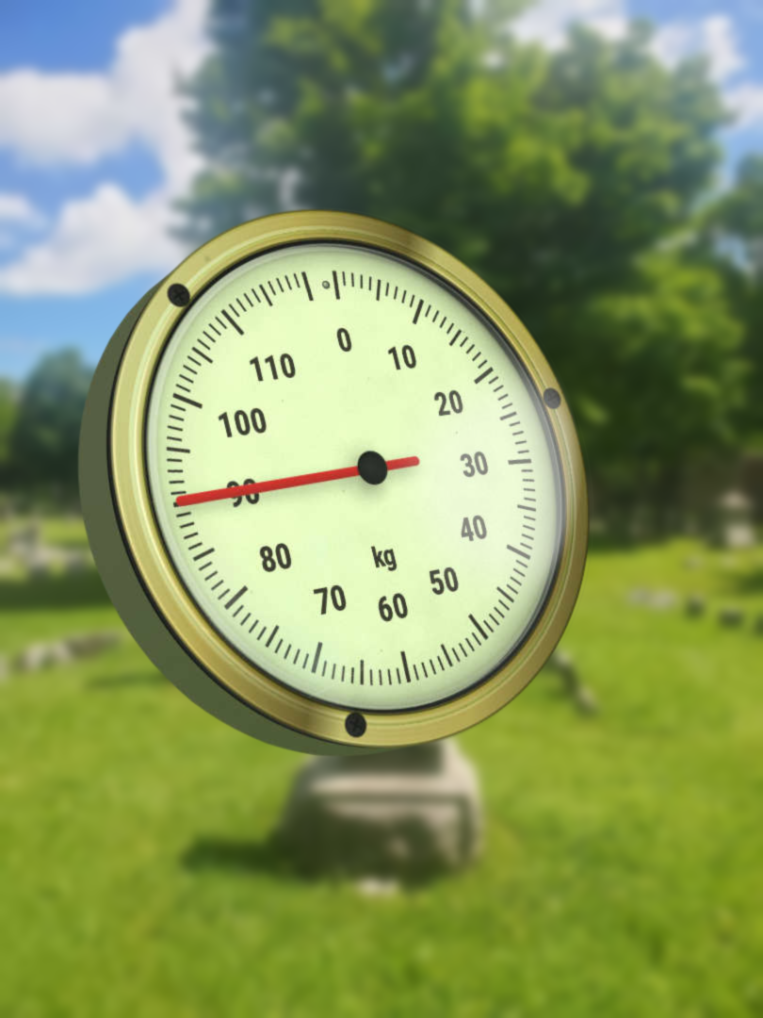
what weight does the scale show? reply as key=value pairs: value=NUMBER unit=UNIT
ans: value=90 unit=kg
